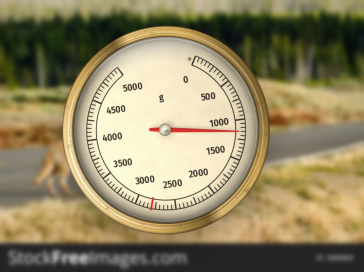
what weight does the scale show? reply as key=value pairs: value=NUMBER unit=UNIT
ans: value=1150 unit=g
